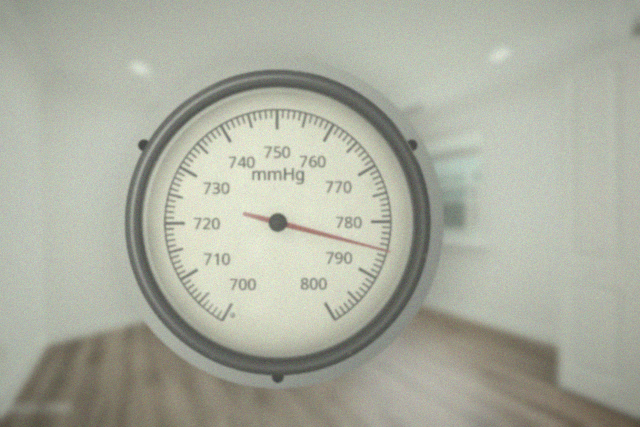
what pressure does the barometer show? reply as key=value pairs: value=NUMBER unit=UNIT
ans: value=785 unit=mmHg
